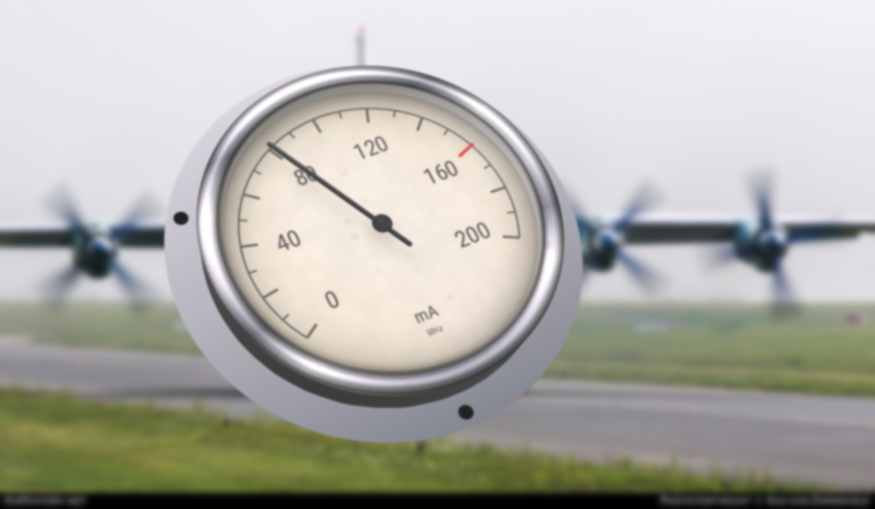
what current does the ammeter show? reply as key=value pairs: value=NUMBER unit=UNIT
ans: value=80 unit=mA
